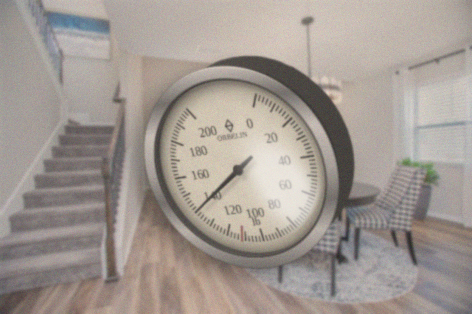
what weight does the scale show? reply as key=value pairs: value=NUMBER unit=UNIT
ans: value=140 unit=lb
